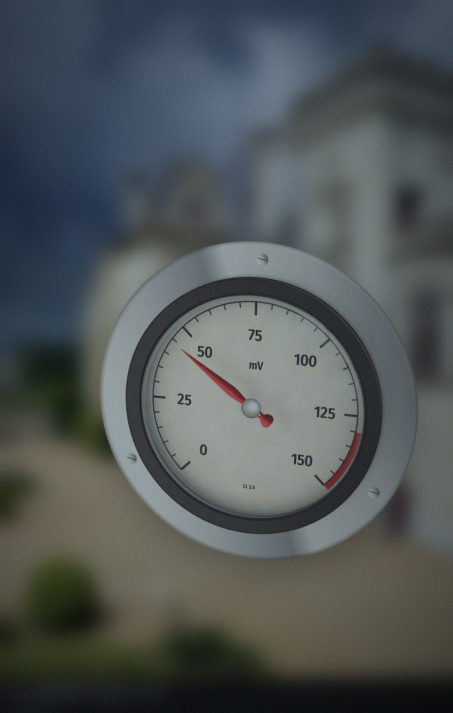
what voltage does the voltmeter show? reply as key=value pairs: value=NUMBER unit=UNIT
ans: value=45 unit=mV
